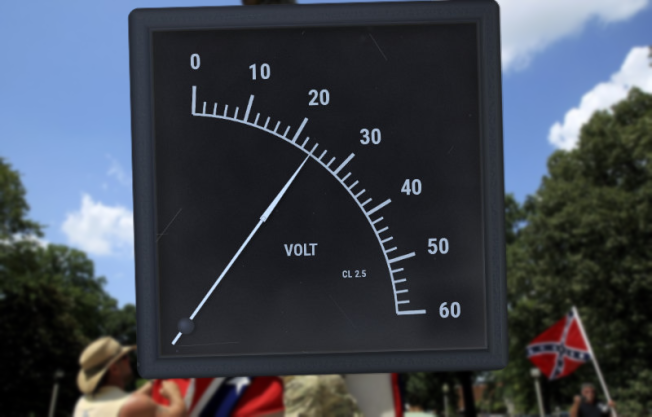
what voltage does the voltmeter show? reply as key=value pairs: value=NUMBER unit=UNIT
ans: value=24 unit=V
